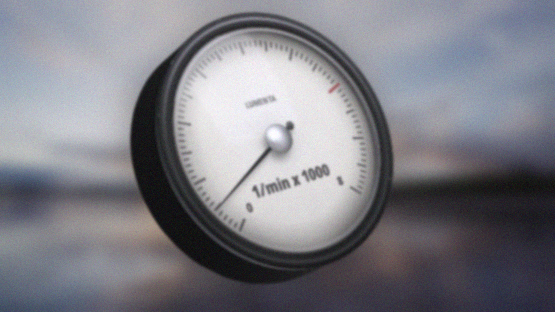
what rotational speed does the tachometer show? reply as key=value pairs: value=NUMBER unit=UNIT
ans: value=500 unit=rpm
